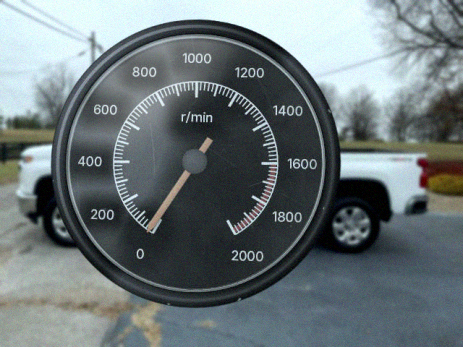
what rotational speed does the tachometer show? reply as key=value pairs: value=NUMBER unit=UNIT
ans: value=20 unit=rpm
